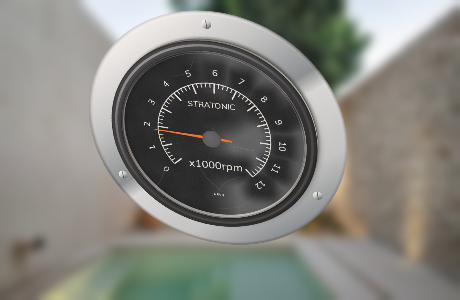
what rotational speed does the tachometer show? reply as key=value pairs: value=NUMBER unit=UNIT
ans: value=2000 unit=rpm
